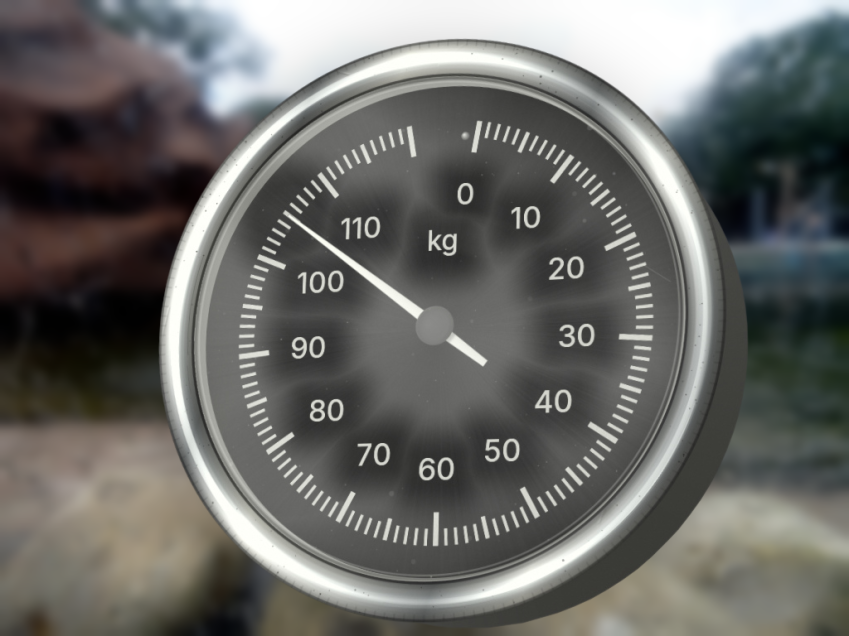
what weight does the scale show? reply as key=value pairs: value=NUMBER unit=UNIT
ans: value=105 unit=kg
